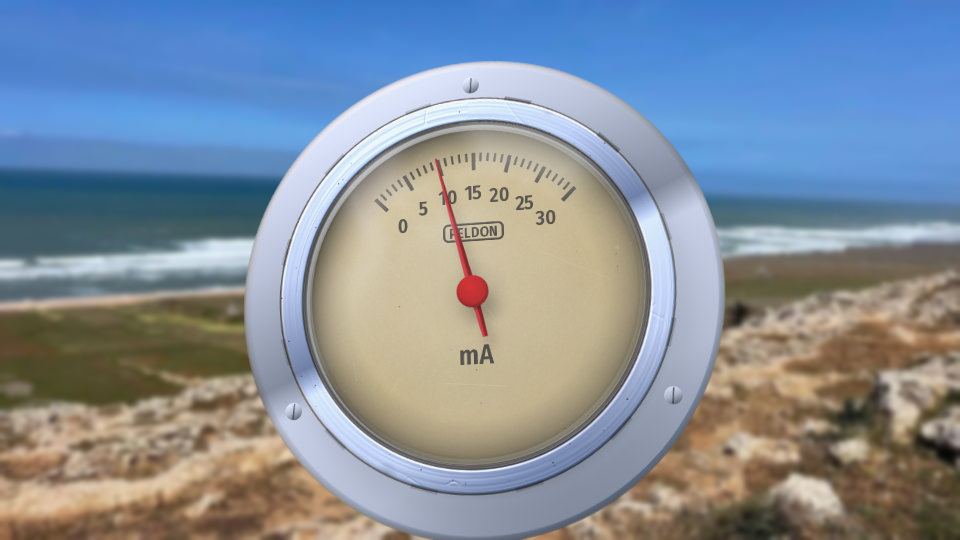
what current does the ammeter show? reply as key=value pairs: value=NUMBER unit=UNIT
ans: value=10 unit=mA
